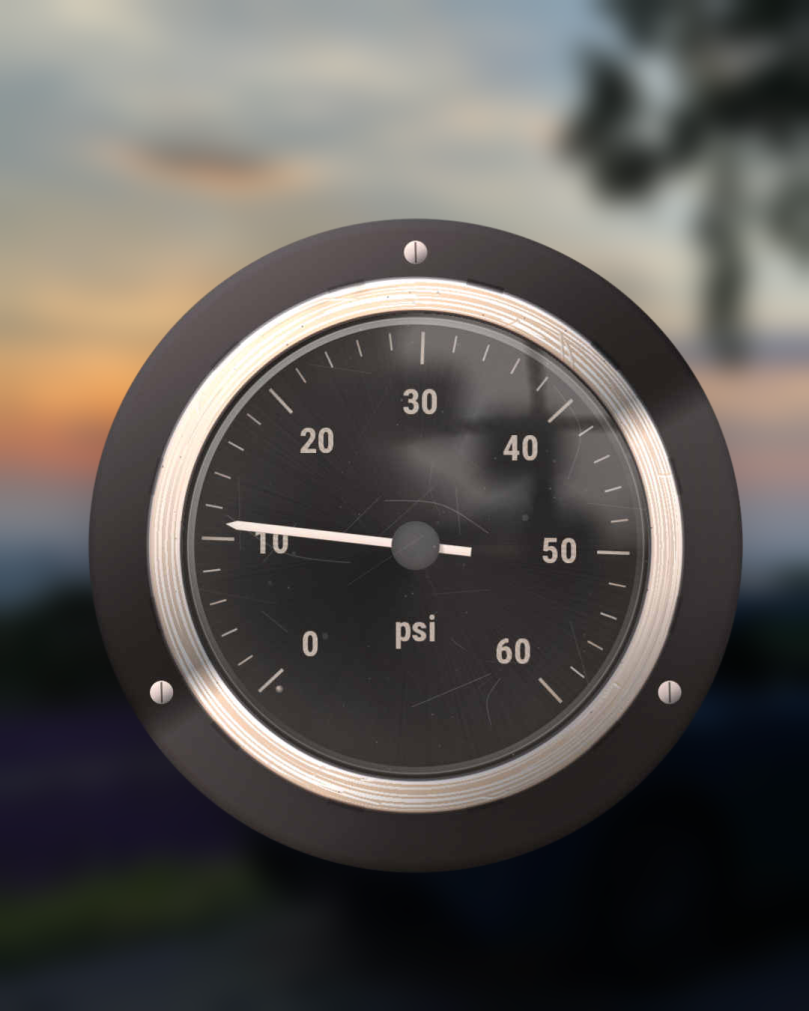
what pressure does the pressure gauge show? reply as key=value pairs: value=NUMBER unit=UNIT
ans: value=11 unit=psi
